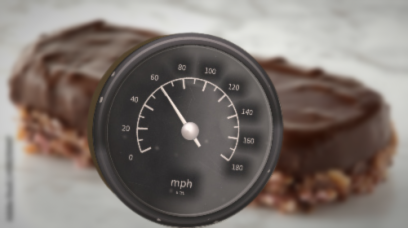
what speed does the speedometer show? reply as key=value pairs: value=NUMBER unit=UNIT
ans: value=60 unit=mph
